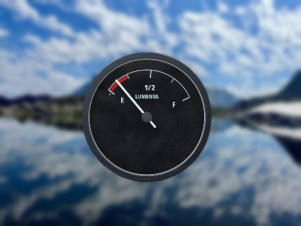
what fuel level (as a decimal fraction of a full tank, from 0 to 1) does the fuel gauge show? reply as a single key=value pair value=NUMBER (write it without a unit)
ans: value=0.125
